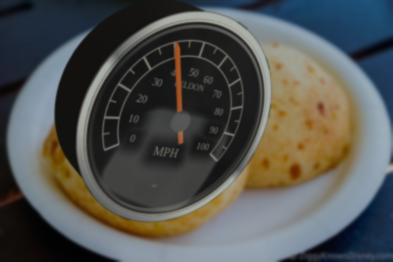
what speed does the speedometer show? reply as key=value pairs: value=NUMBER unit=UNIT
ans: value=40 unit=mph
